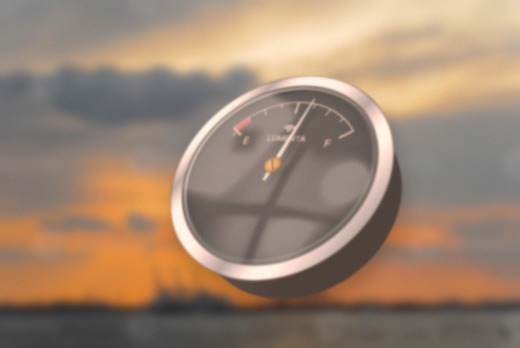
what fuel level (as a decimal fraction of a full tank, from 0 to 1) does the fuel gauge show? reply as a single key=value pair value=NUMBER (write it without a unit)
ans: value=0.625
